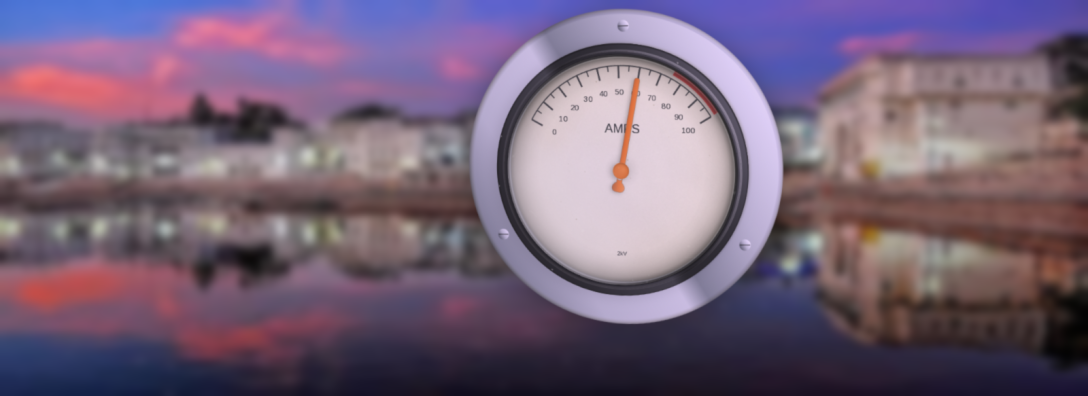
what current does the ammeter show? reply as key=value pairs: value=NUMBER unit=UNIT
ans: value=60 unit=A
